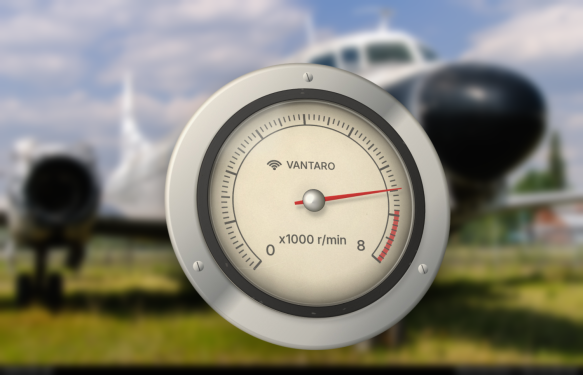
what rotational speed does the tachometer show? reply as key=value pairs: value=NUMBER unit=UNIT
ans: value=6500 unit=rpm
